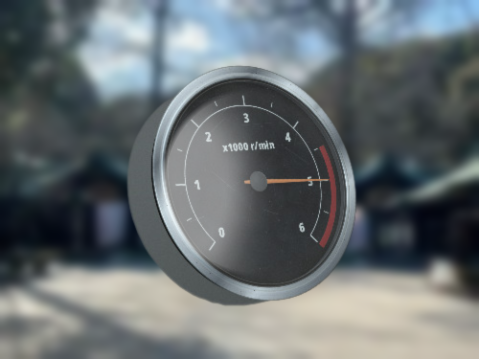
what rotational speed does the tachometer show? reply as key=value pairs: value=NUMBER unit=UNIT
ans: value=5000 unit=rpm
